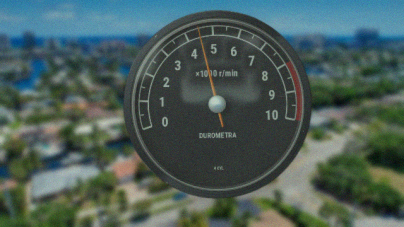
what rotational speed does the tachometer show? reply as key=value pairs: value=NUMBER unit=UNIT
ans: value=4500 unit=rpm
